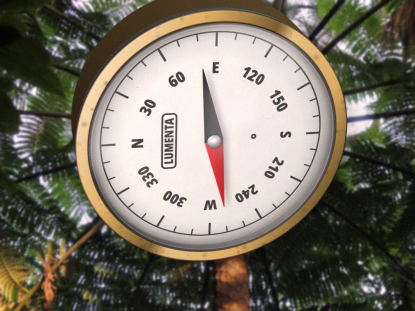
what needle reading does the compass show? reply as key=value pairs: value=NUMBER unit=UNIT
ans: value=260 unit=°
